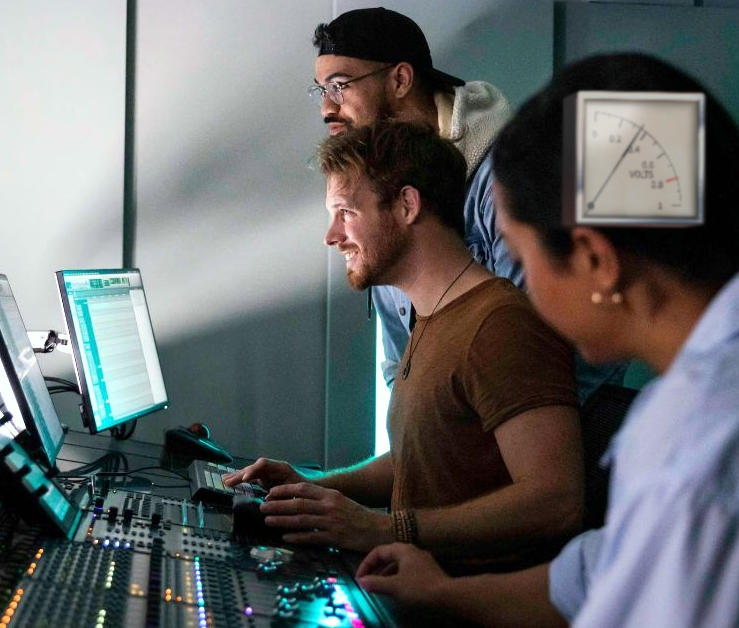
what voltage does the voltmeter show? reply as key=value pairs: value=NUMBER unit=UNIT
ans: value=0.35 unit=V
